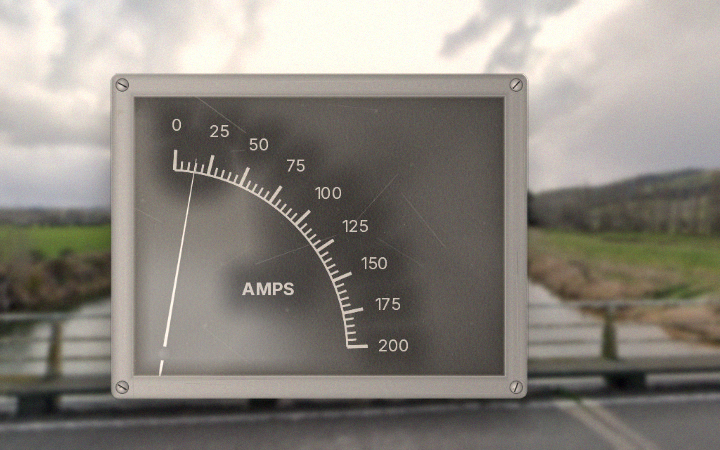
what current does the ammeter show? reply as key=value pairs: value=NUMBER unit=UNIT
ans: value=15 unit=A
